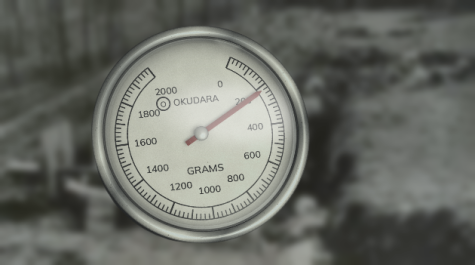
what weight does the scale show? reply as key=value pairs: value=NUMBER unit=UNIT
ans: value=220 unit=g
